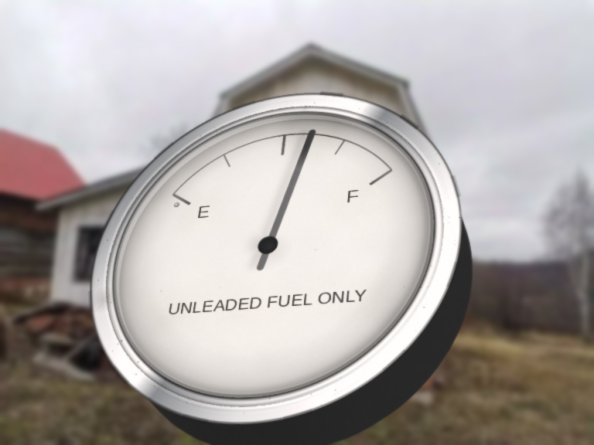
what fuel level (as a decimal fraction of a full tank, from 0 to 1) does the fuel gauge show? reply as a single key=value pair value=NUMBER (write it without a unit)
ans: value=0.625
